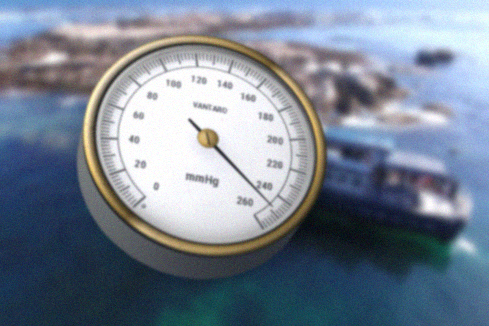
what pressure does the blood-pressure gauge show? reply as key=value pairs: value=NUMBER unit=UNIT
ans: value=250 unit=mmHg
